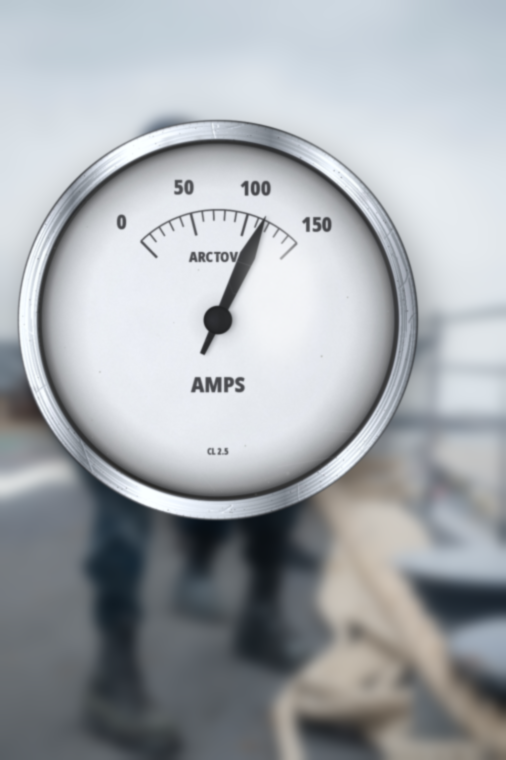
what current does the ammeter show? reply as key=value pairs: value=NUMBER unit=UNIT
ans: value=115 unit=A
